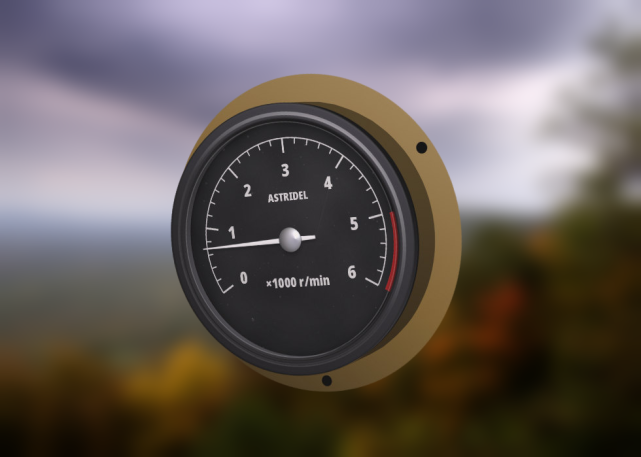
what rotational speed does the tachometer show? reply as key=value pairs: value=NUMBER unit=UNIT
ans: value=700 unit=rpm
